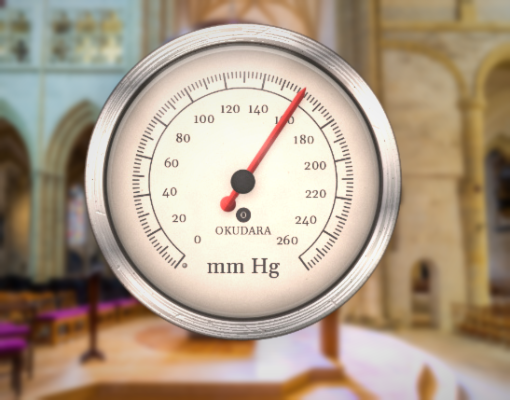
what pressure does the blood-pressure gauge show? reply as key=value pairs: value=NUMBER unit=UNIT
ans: value=160 unit=mmHg
